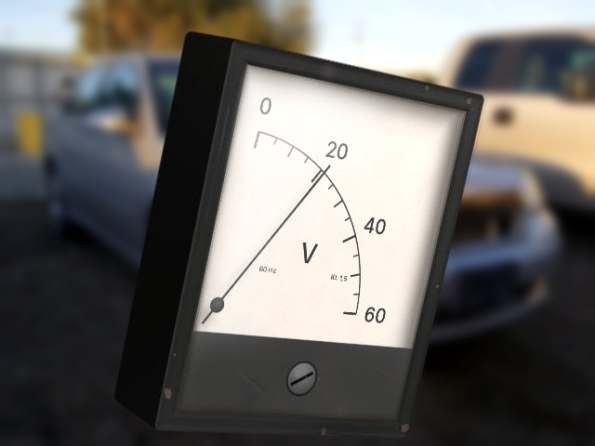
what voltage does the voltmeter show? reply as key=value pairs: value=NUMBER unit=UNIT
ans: value=20 unit=V
